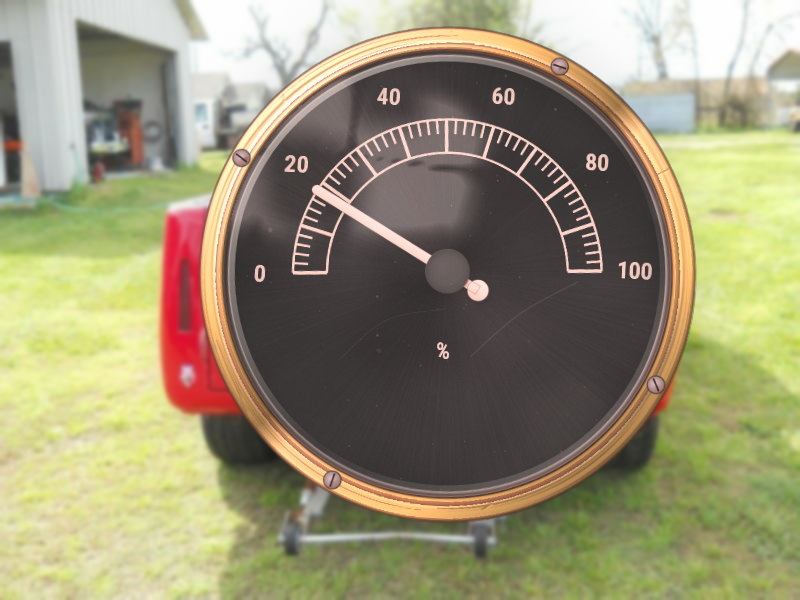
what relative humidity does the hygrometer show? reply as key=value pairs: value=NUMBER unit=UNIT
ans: value=18 unit=%
